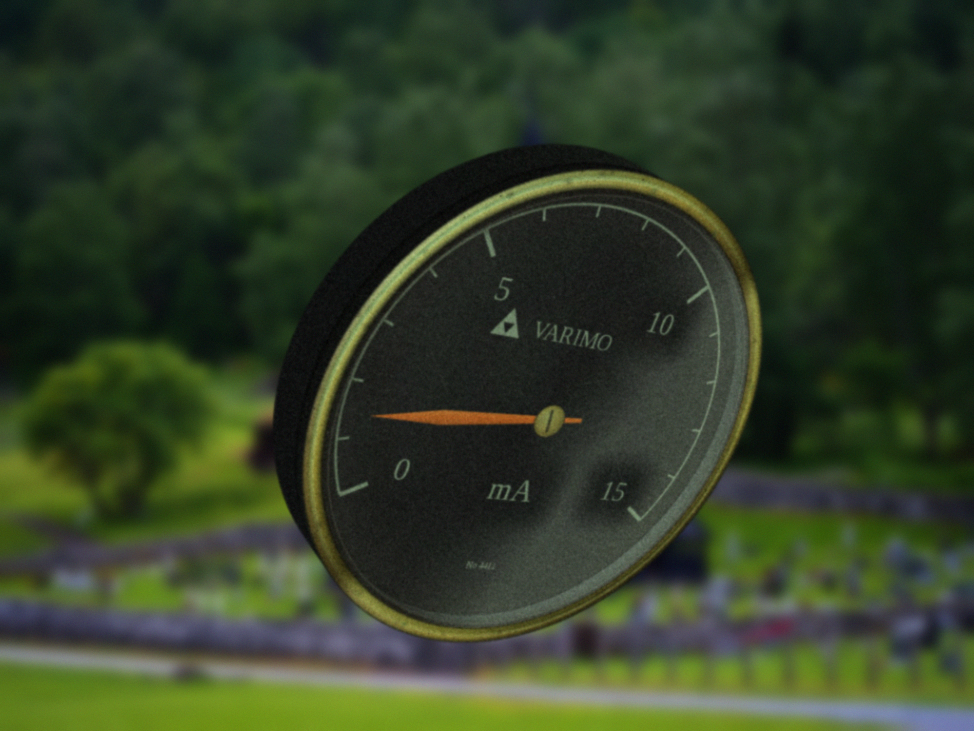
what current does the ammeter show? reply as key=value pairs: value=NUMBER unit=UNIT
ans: value=1.5 unit=mA
